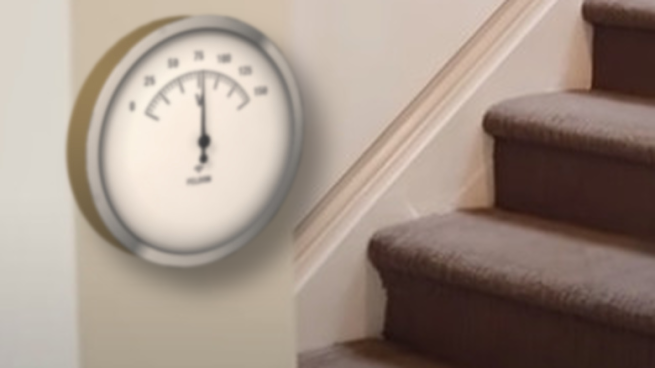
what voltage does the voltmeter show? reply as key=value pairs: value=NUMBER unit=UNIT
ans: value=75 unit=V
